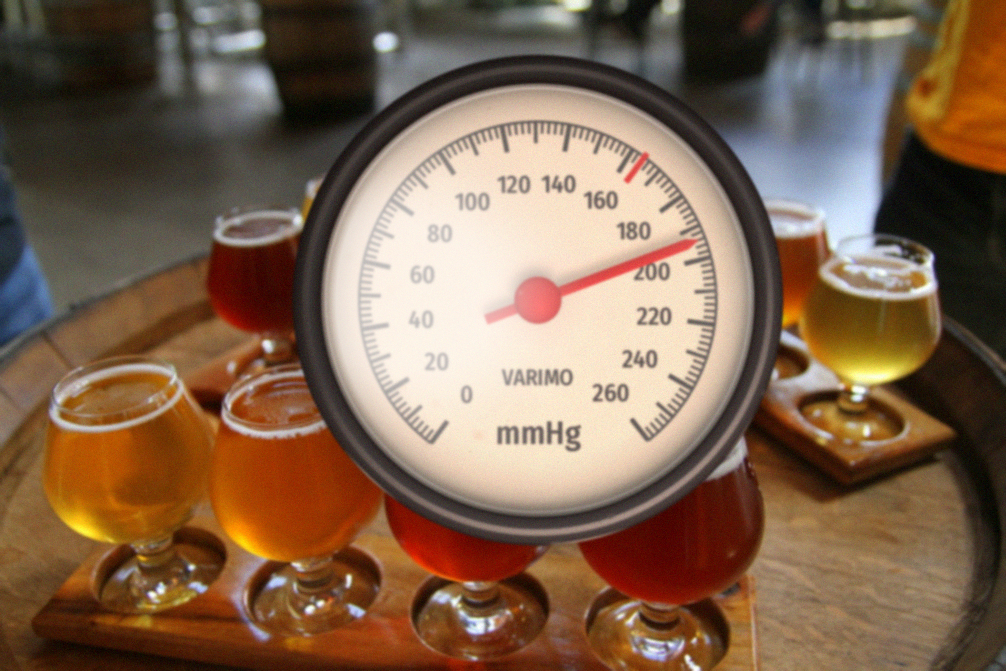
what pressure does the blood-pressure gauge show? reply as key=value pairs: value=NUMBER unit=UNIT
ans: value=194 unit=mmHg
